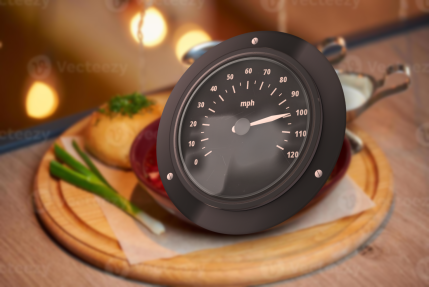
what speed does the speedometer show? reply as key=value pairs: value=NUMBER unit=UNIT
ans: value=100 unit=mph
